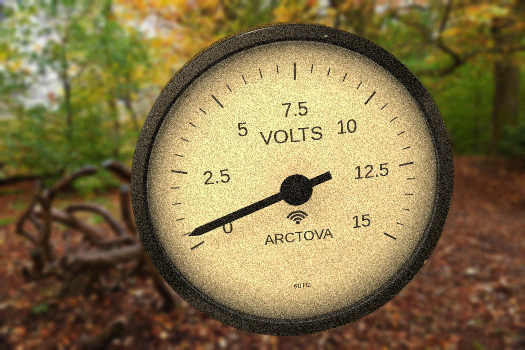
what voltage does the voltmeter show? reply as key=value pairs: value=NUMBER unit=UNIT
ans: value=0.5 unit=V
